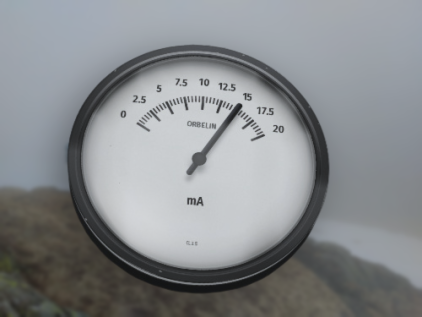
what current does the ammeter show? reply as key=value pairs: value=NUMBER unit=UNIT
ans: value=15 unit=mA
